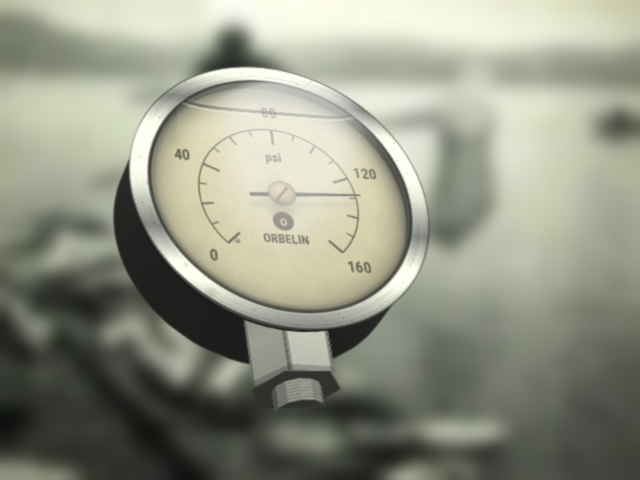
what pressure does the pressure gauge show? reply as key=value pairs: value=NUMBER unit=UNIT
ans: value=130 unit=psi
